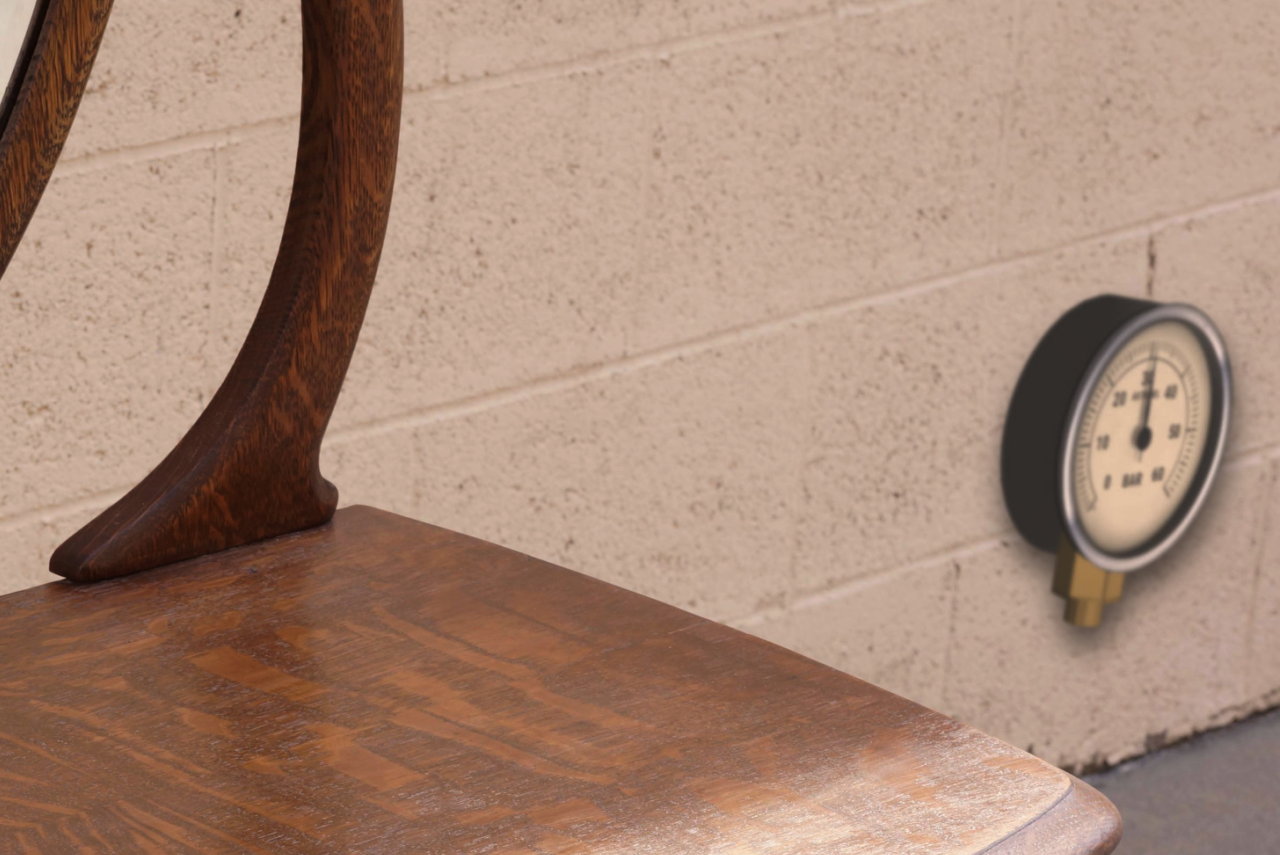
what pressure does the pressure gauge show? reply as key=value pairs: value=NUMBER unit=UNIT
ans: value=30 unit=bar
